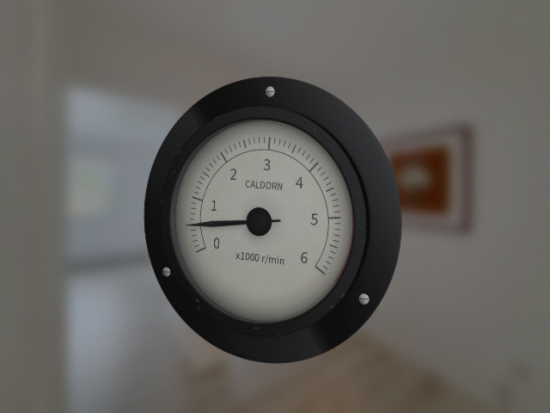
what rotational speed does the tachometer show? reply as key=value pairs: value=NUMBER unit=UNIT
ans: value=500 unit=rpm
